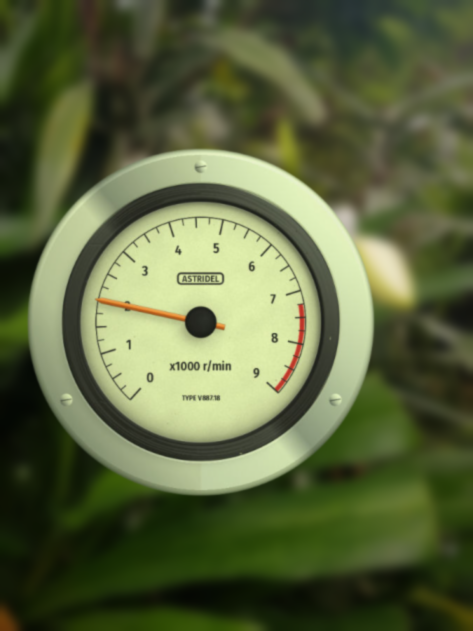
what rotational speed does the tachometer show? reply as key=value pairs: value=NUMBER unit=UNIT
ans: value=2000 unit=rpm
